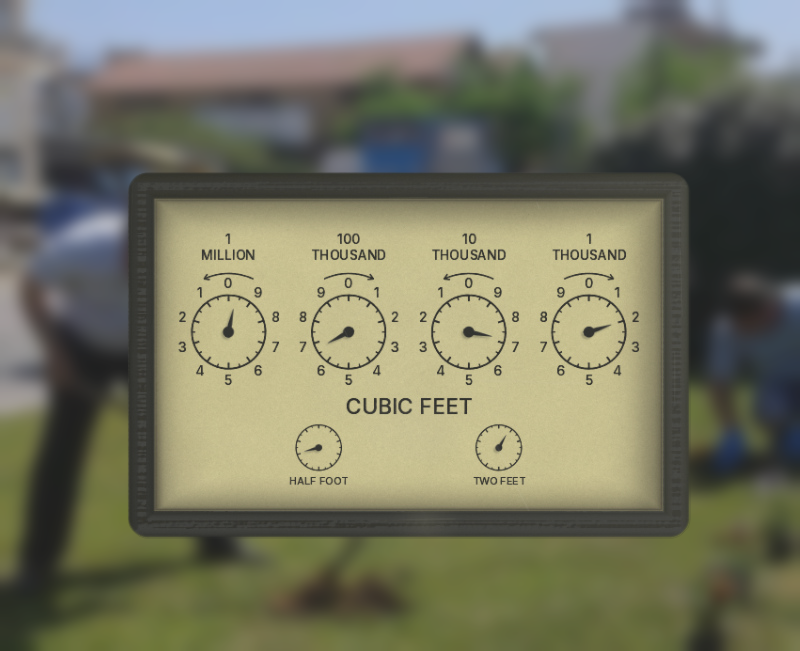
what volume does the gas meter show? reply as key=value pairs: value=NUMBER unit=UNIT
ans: value=967200 unit=ft³
